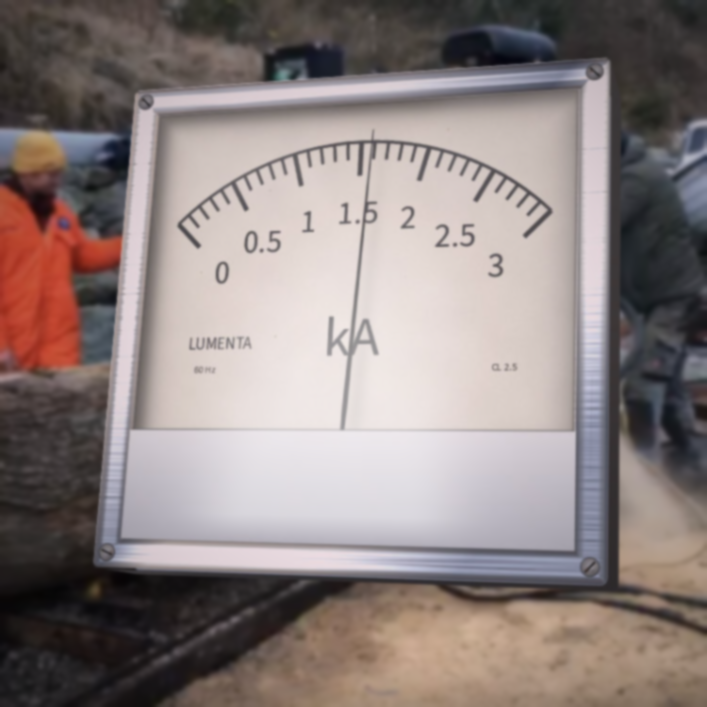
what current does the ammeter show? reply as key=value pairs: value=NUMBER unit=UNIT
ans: value=1.6 unit=kA
